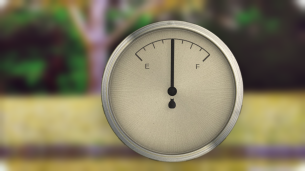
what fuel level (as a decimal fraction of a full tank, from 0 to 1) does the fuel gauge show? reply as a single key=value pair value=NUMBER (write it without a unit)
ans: value=0.5
